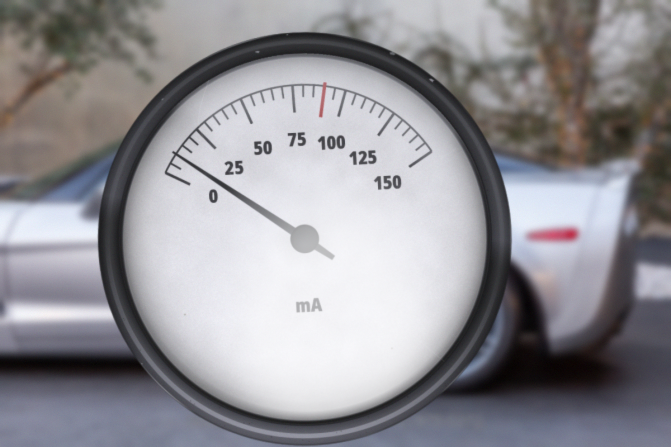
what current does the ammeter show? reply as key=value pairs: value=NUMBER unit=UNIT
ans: value=10 unit=mA
